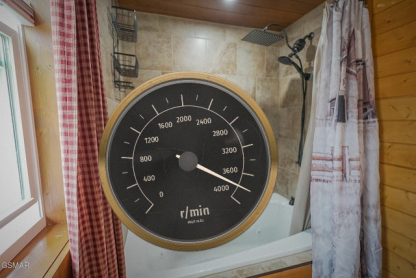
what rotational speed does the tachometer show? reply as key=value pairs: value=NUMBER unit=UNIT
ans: value=3800 unit=rpm
